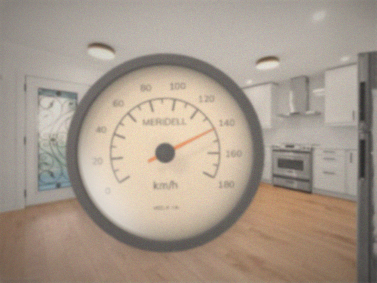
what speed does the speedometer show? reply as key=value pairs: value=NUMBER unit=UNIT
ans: value=140 unit=km/h
